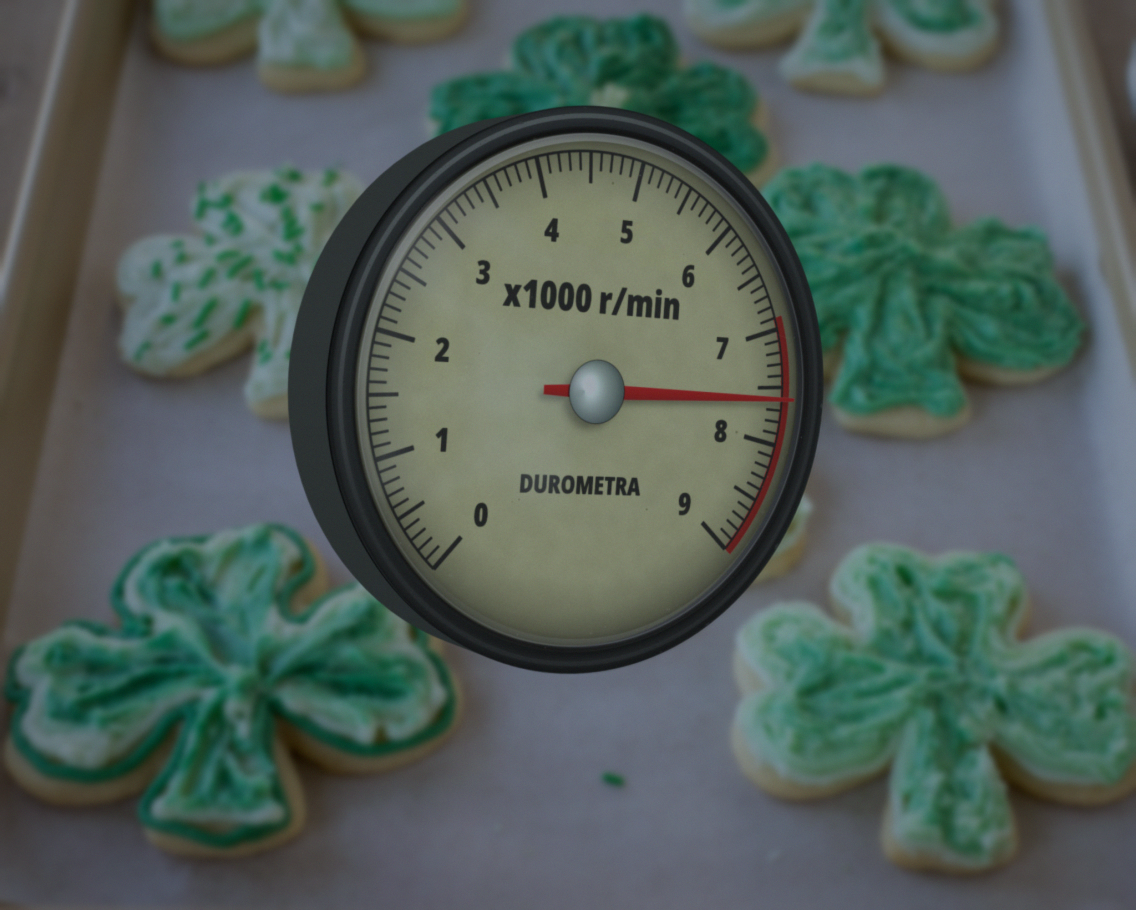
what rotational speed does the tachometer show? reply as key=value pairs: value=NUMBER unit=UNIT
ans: value=7600 unit=rpm
